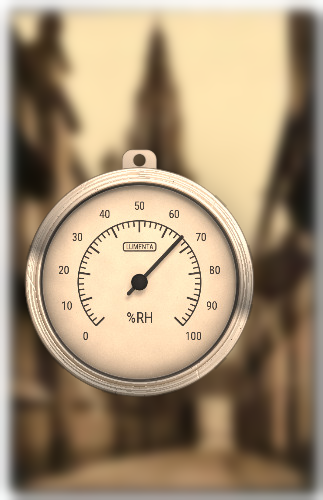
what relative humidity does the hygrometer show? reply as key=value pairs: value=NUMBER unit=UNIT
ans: value=66 unit=%
